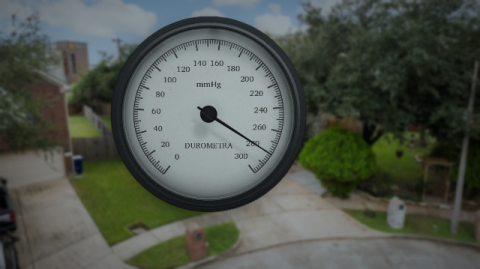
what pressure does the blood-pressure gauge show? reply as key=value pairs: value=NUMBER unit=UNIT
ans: value=280 unit=mmHg
